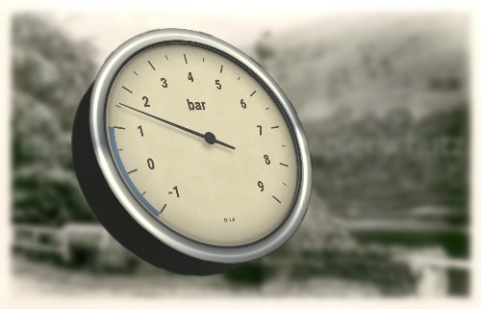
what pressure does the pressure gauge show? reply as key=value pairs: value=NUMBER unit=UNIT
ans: value=1.5 unit=bar
